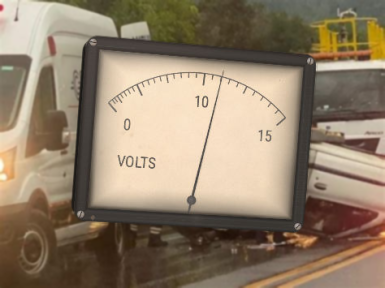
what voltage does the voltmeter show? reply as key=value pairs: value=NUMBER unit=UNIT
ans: value=11 unit=V
